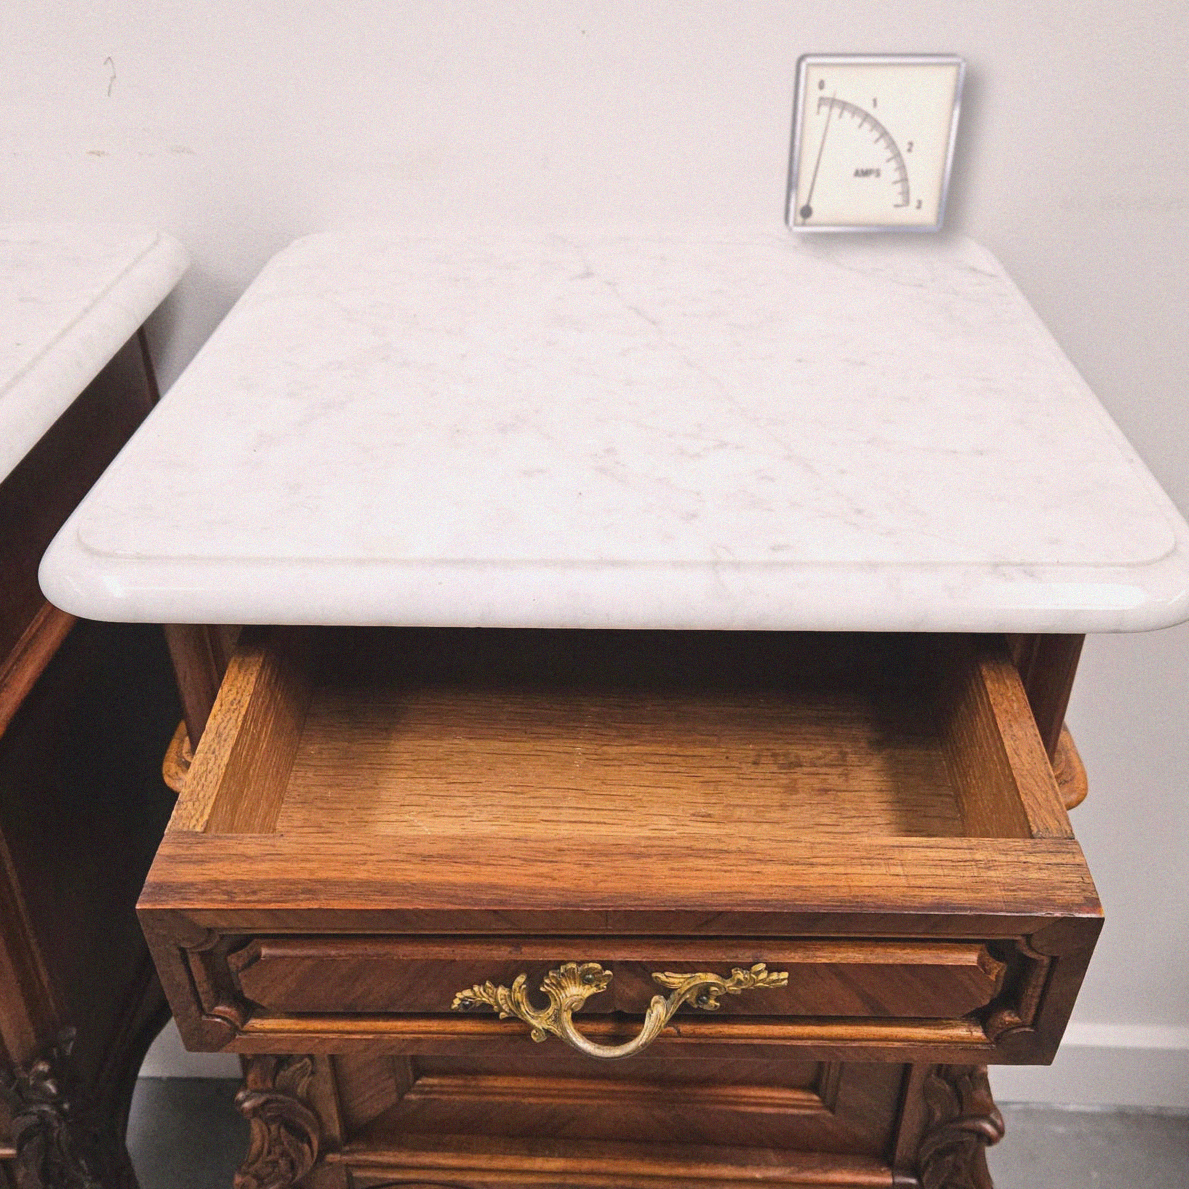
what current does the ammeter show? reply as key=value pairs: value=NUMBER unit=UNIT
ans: value=0.25 unit=A
